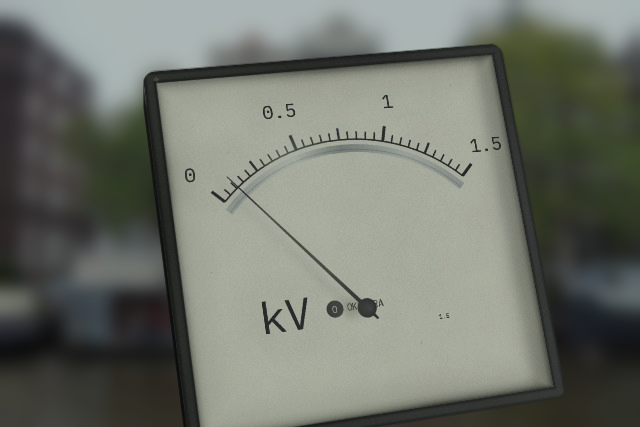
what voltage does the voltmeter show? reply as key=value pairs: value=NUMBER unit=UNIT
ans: value=0.1 unit=kV
